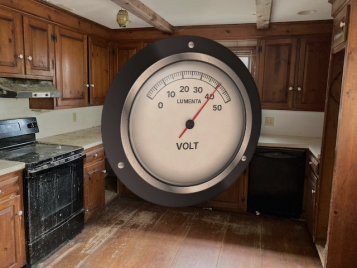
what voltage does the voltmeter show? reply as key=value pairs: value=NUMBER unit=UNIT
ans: value=40 unit=V
